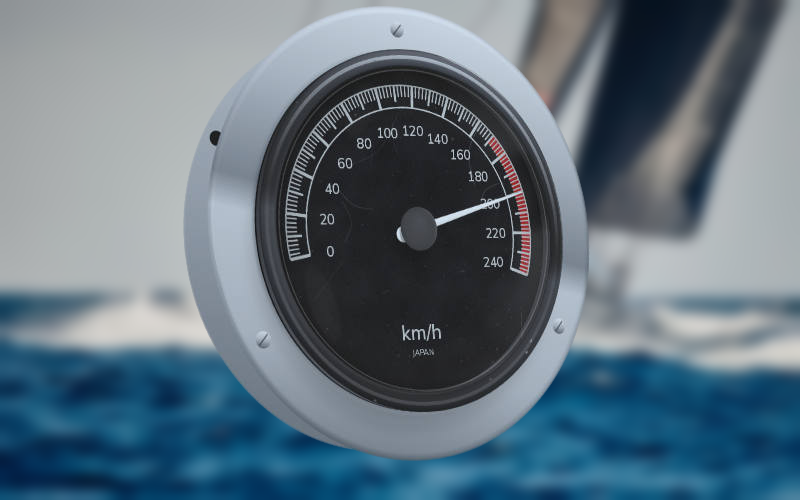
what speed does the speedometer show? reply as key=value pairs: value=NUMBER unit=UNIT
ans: value=200 unit=km/h
